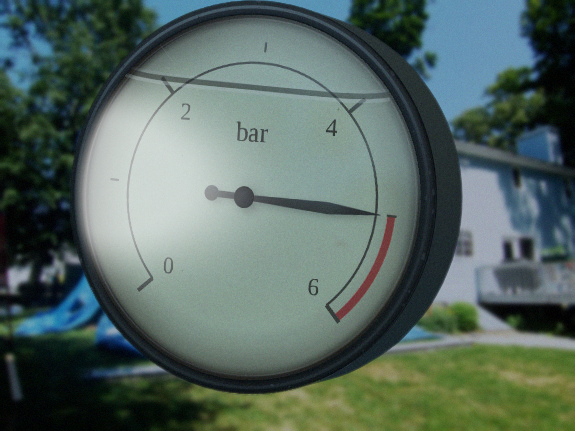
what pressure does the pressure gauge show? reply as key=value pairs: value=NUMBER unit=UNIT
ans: value=5 unit=bar
